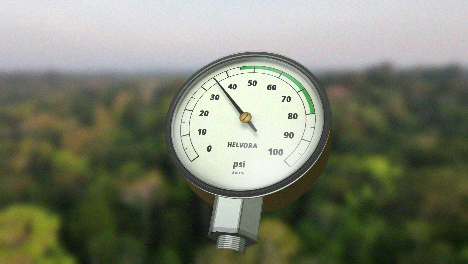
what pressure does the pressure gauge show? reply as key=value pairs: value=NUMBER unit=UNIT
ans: value=35 unit=psi
